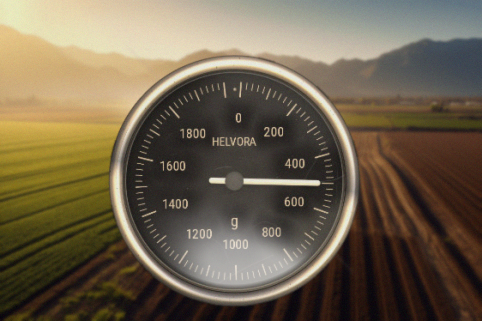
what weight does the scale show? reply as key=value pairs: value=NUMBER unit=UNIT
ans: value=500 unit=g
